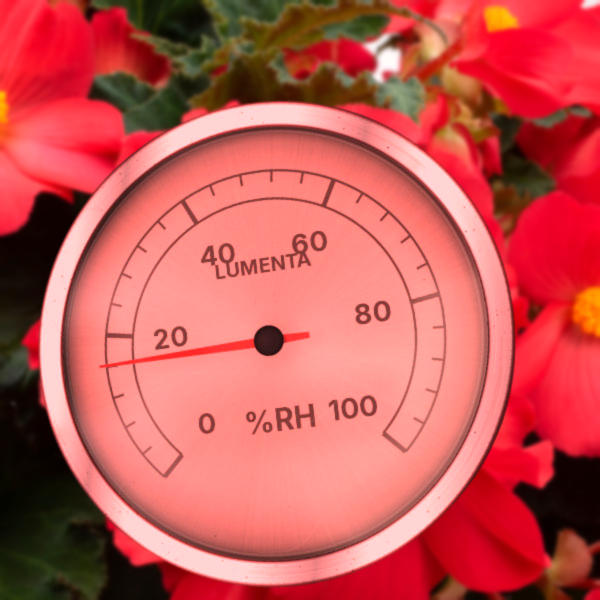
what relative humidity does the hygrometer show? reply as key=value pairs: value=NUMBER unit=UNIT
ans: value=16 unit=%
